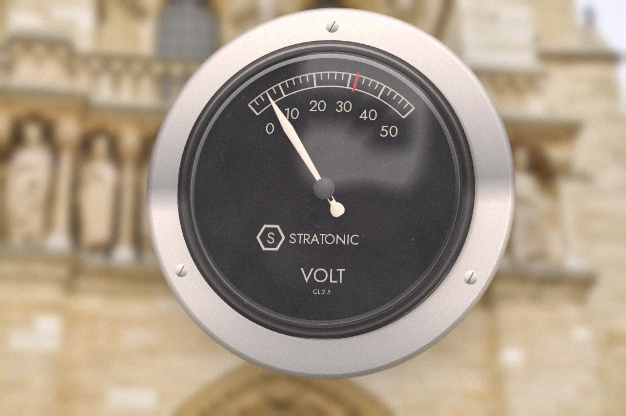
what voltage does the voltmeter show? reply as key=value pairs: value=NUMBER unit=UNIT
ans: value=6 unit=V
